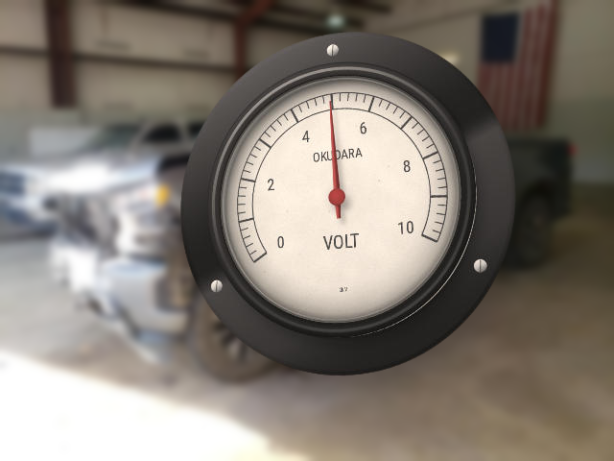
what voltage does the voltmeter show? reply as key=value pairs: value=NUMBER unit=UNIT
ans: value=5 unit=V
